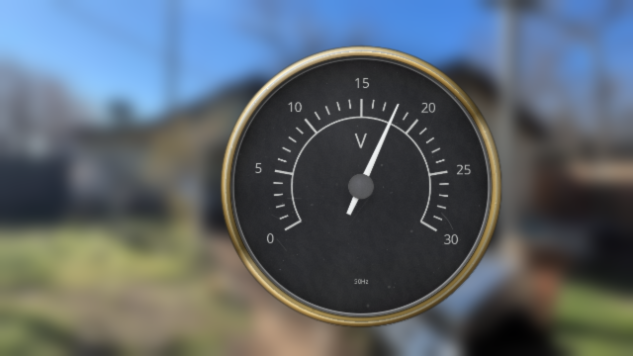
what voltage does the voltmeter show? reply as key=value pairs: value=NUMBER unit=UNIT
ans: value=18 unit=V
